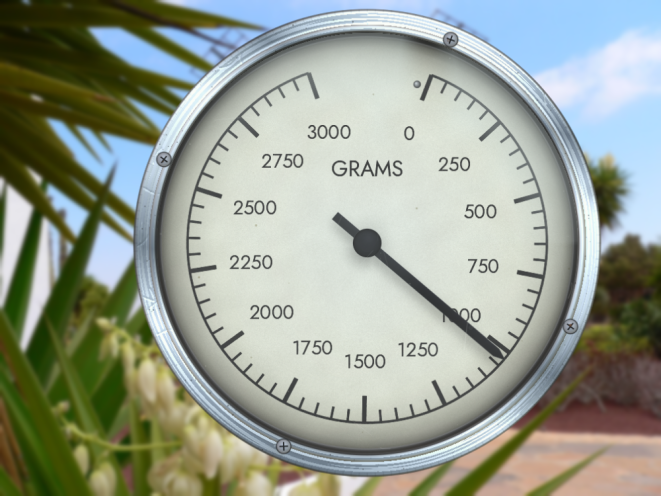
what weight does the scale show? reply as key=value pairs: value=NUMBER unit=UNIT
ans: value=1025 unit=g
